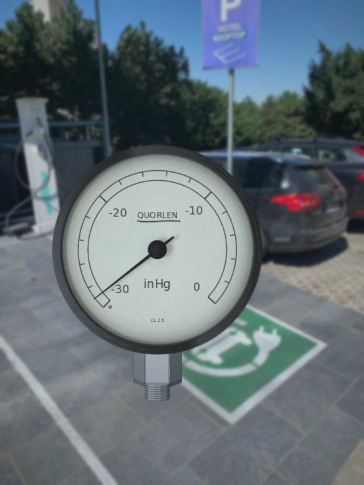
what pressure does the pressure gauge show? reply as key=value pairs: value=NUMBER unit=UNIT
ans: value=-29 unit=inHg
